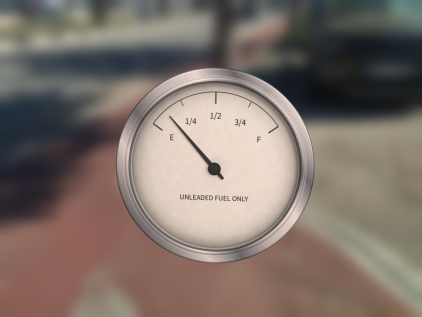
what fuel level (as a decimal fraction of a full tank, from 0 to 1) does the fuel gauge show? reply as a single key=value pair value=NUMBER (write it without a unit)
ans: value=0.125
